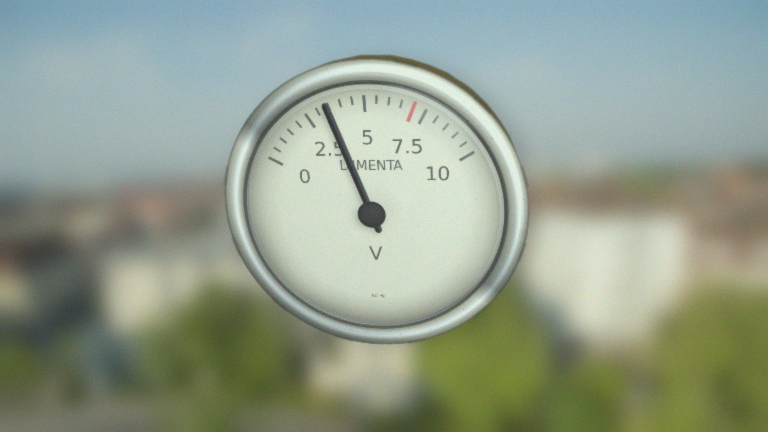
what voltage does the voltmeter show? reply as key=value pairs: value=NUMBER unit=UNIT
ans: value=3.5 unit=V
